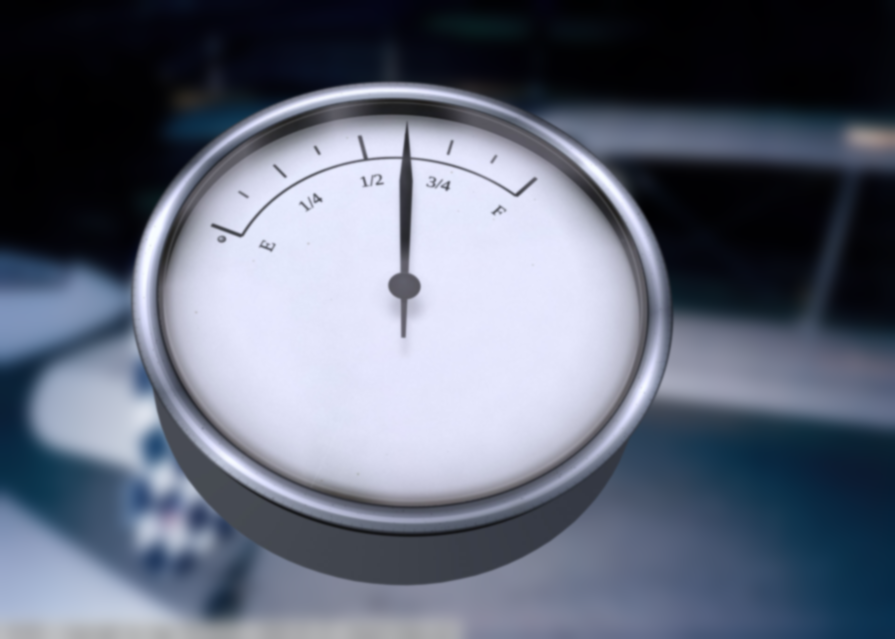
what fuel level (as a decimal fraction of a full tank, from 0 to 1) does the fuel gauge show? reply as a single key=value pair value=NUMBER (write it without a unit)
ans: value=0.625
